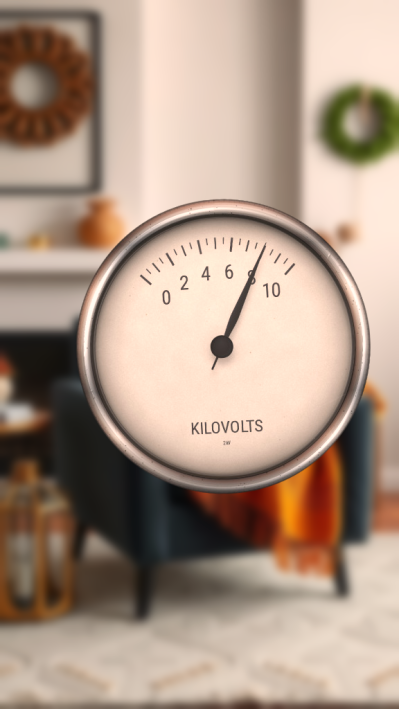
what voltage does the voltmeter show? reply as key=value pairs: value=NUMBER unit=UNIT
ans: value=8 unit=kV
